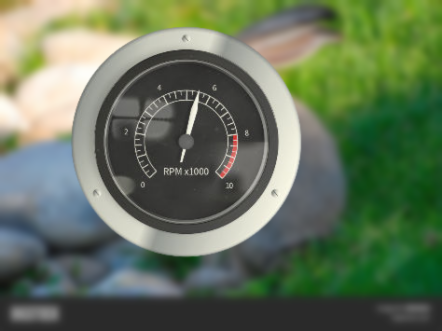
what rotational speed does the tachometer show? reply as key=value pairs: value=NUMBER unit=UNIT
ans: value=5500 unit=rpm
